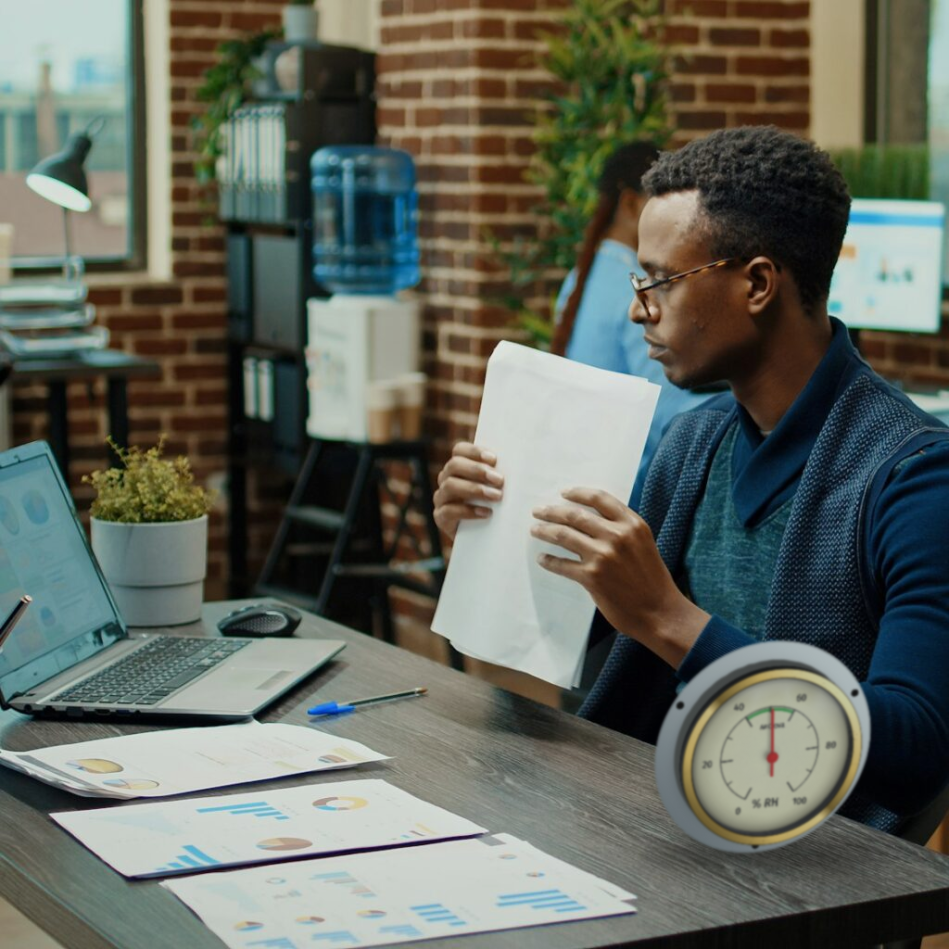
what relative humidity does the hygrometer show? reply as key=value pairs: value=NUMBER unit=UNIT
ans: value=50 unit=%
